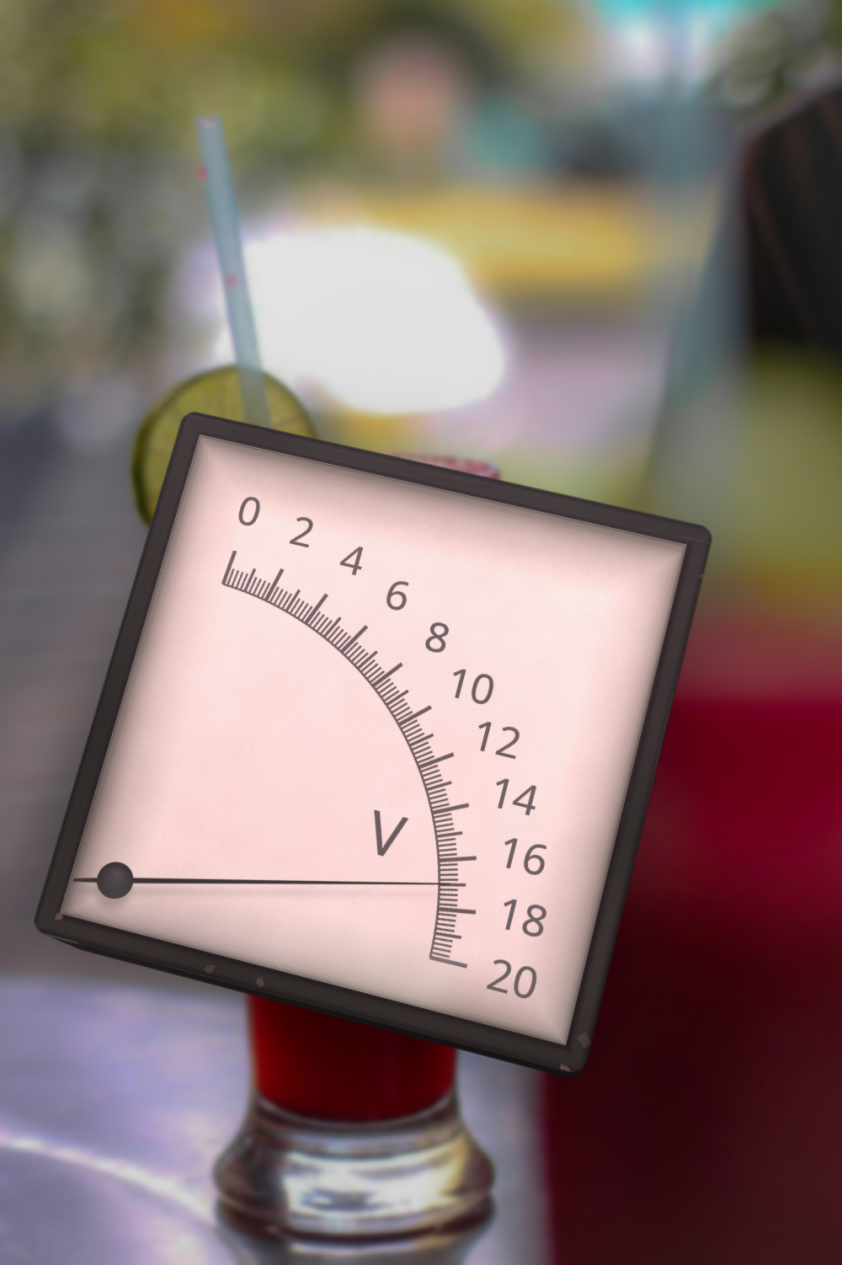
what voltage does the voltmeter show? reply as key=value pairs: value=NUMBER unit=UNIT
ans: value=17 unit=V
